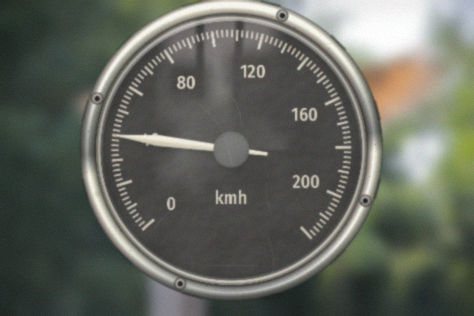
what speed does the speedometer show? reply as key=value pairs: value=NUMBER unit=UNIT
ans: value=40 unit=km/h
